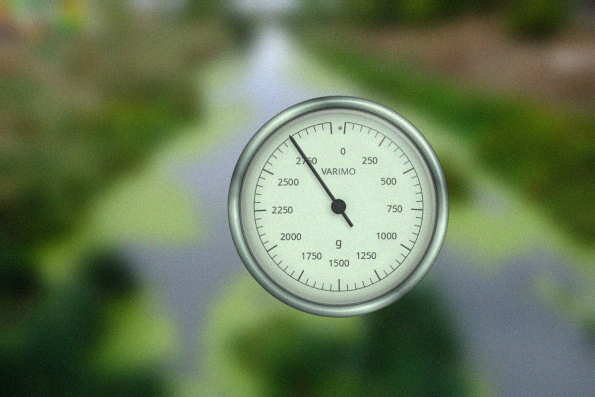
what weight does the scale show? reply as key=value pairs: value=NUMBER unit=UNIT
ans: value=2750 unit=g
